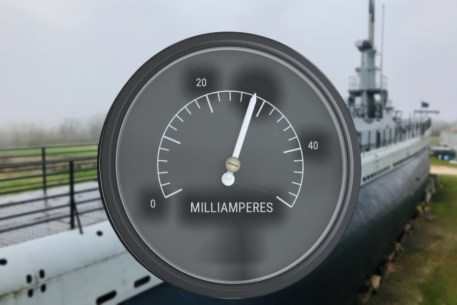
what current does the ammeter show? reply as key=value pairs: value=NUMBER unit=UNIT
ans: value=28 unit=mA
